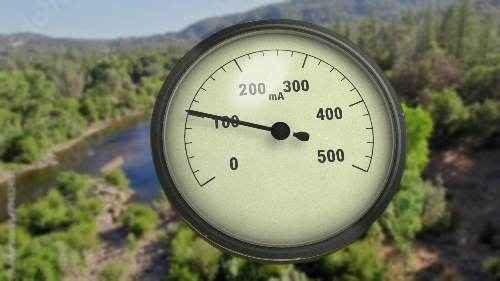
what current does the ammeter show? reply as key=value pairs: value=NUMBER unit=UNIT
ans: value=100 unit=mA
